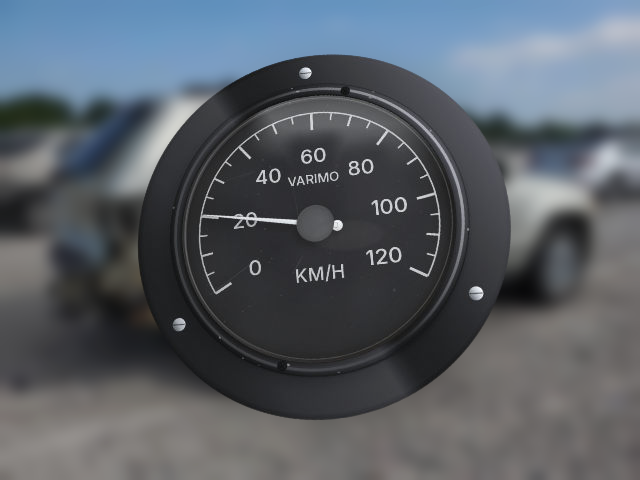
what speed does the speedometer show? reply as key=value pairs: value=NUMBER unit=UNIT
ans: value=20 unit=km/h
